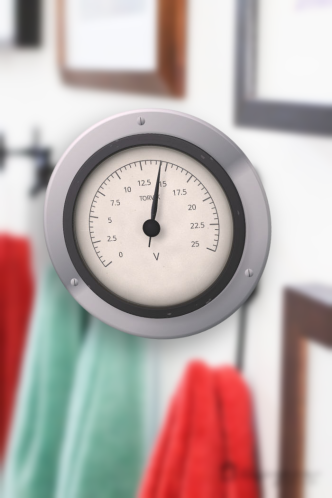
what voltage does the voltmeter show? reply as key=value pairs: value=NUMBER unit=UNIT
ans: value=14.5 unit=V
